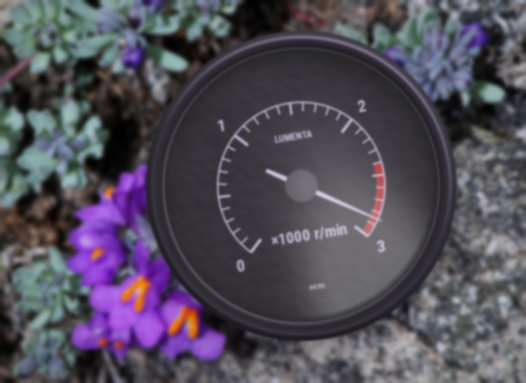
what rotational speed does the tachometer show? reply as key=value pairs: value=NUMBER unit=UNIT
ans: value=2850 unit=rpm
